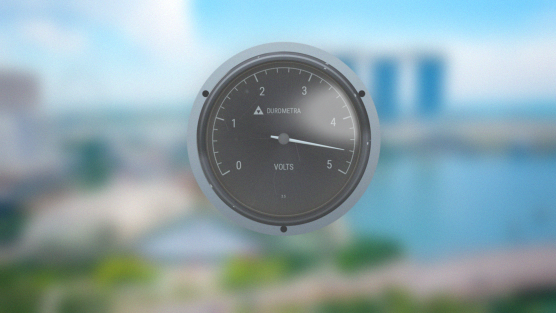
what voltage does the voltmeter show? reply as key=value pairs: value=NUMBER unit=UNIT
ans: value=4.6 unit=V
